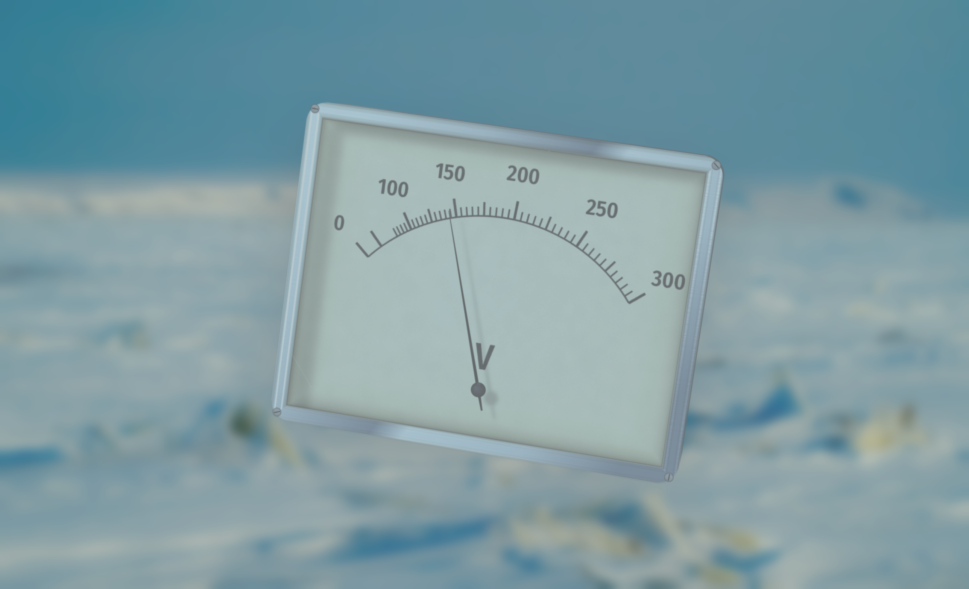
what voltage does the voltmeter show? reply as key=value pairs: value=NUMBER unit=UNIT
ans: value=145 unit=V
